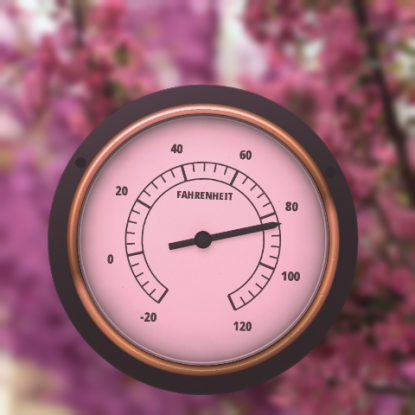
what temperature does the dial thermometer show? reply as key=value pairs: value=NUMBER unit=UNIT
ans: value=84 unit=°F
